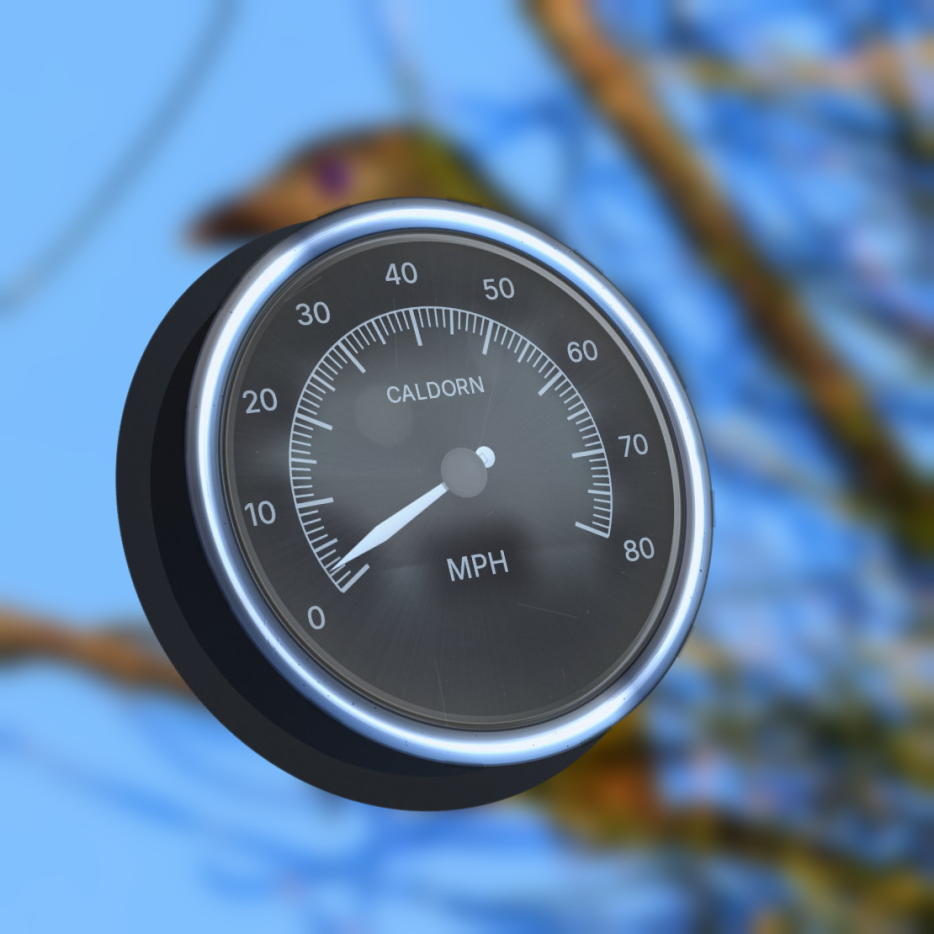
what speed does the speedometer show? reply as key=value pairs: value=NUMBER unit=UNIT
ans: value=2.5 unit=mph
